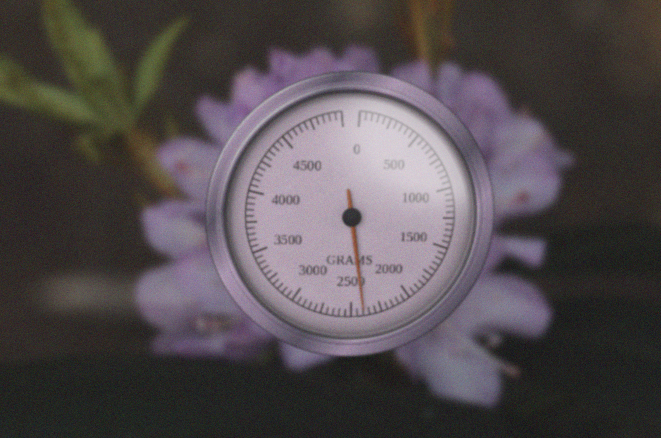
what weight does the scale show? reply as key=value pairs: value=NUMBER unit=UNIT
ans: value=2400 unit=g
